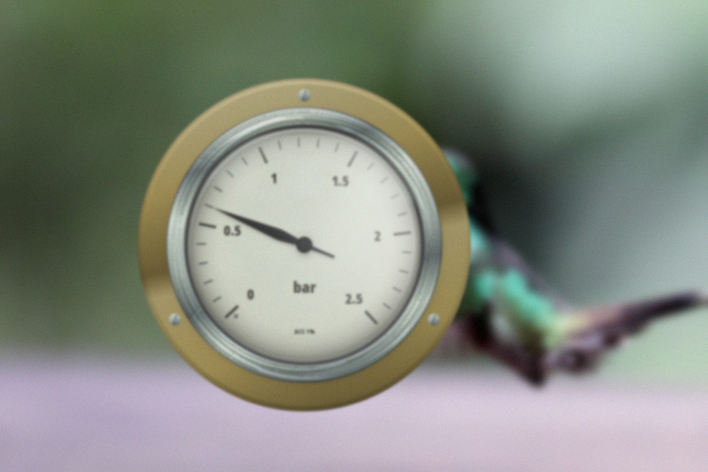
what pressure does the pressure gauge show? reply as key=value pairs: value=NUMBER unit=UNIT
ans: value=0.6 unit=bar
